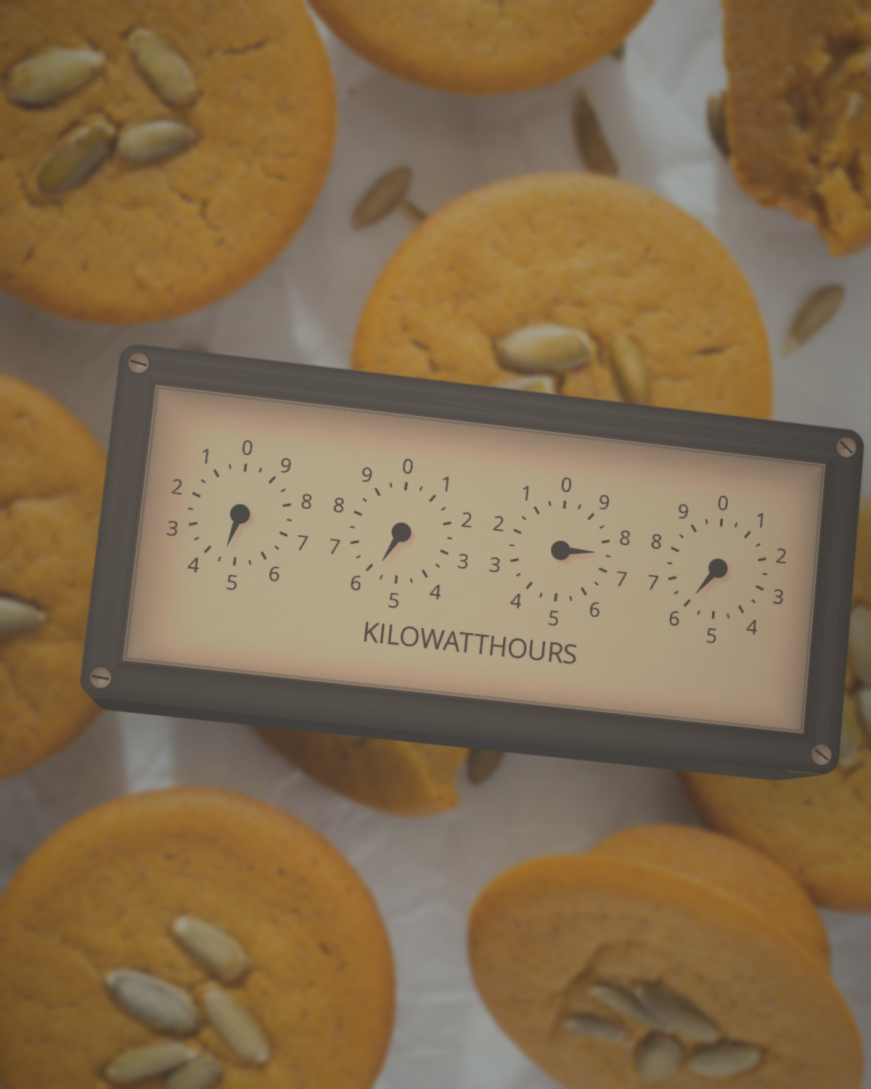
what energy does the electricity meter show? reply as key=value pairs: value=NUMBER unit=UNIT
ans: value=4576 unit=kWh
